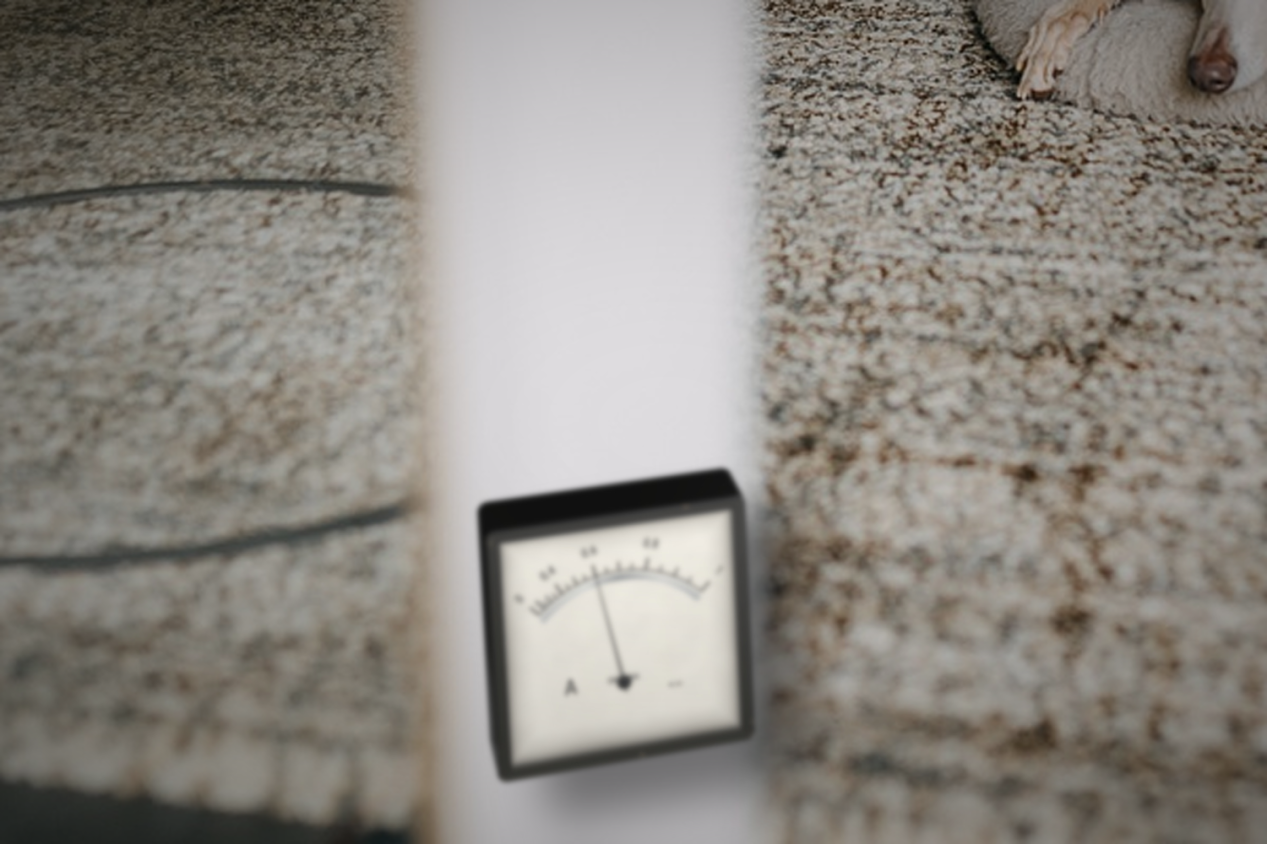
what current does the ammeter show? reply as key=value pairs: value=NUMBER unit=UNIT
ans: value=0.6 unit=A
